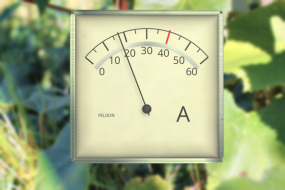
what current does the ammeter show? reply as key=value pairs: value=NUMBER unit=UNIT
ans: value=17.5 unit=A
